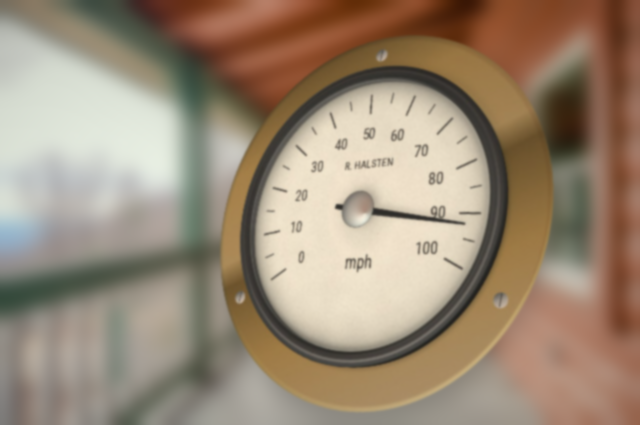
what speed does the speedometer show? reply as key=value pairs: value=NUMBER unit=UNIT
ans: value=92.5 unit=mph
